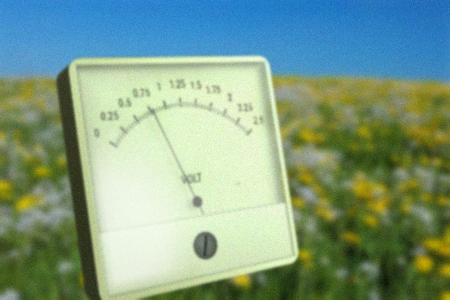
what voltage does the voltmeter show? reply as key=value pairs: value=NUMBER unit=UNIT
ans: value=0.75 unit=V
